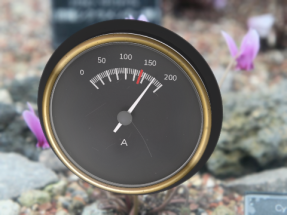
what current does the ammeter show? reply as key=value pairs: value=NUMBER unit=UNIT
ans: value=175 unit=A
